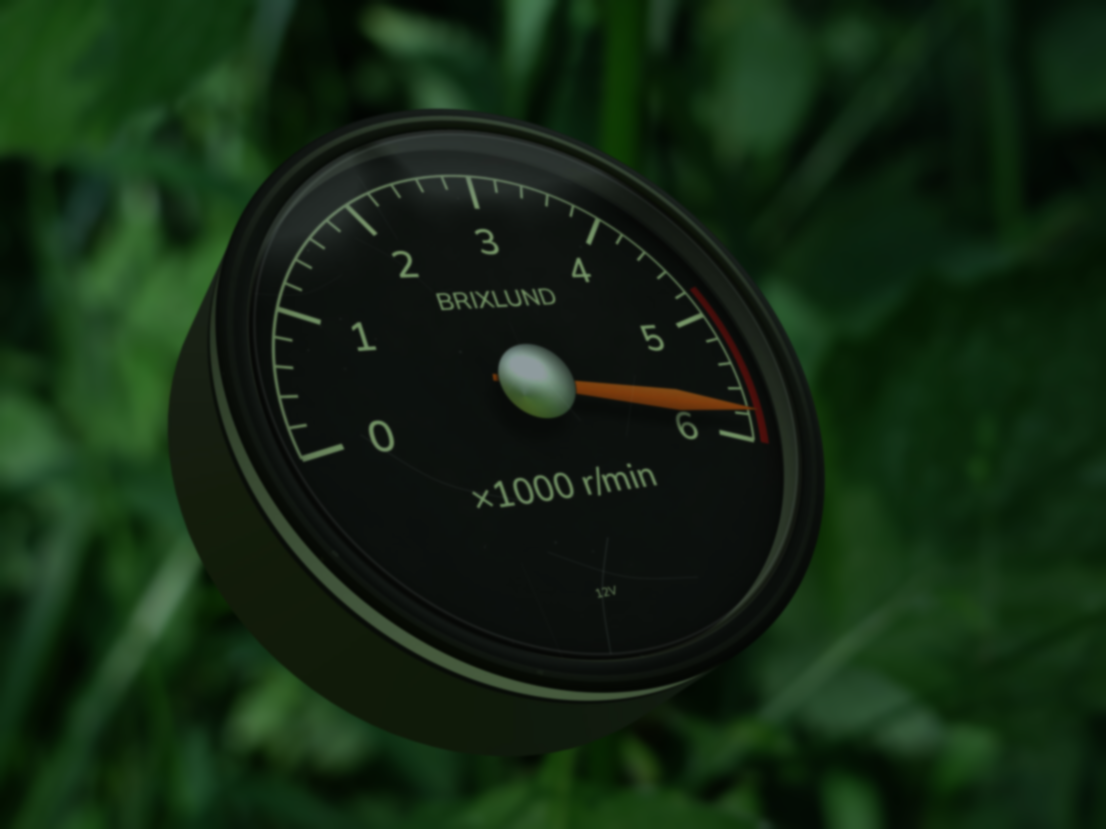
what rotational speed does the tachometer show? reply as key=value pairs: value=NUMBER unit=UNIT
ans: value=5800 unit=rpm
